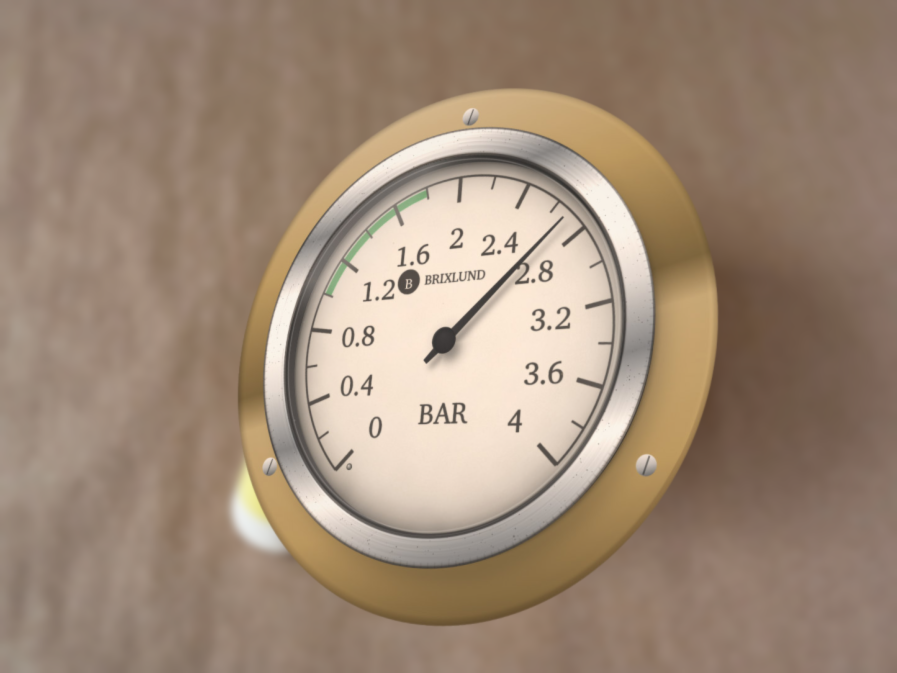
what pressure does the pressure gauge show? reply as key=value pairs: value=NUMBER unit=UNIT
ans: value=2.7 unit=bar
